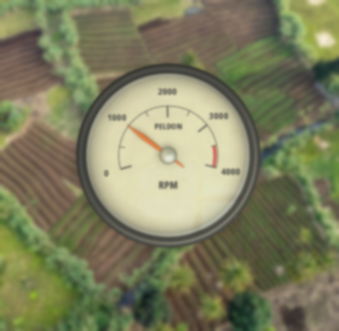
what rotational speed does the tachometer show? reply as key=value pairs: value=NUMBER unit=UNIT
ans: value=1000 unit=rpm
